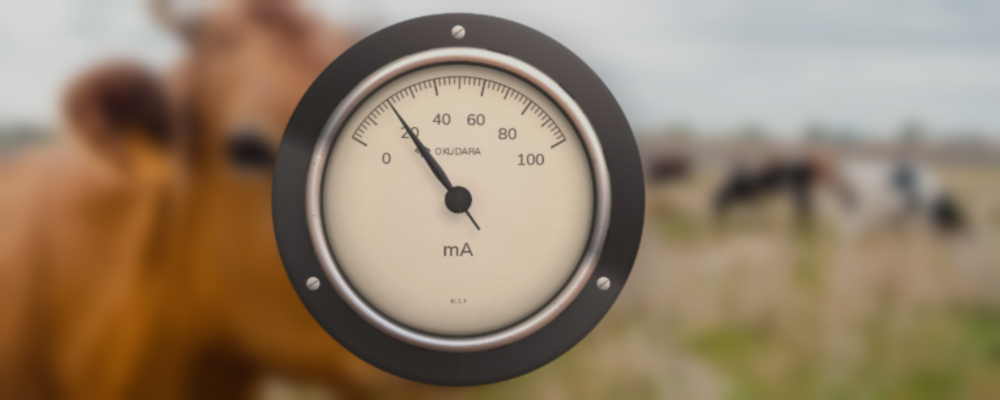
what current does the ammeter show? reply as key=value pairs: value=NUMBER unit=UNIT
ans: value=20 unit=mA
